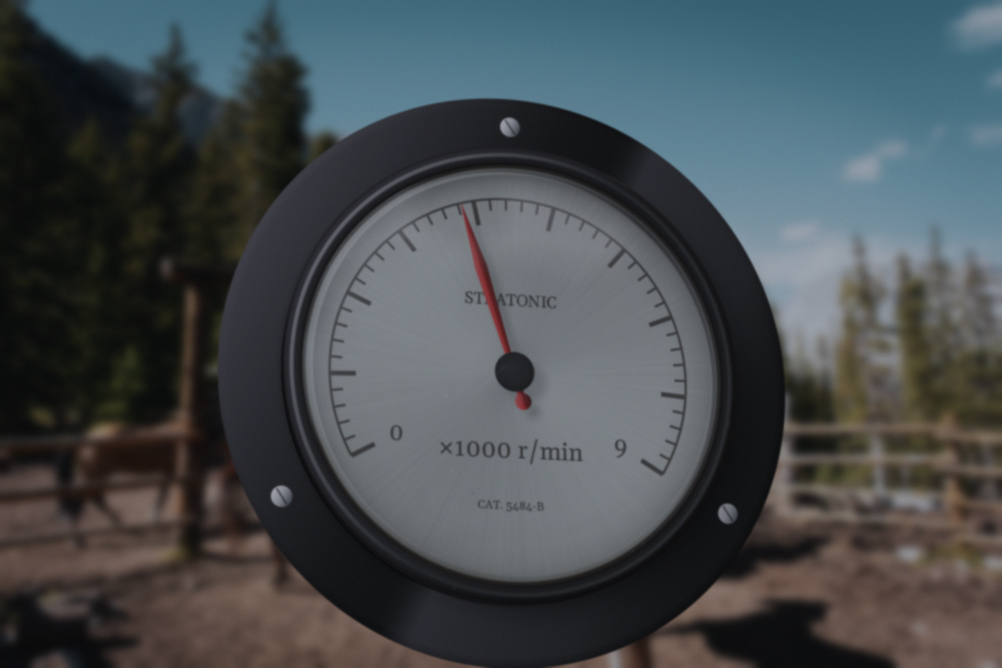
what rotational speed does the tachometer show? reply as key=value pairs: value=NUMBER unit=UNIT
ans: value=3800 unit=rpm
